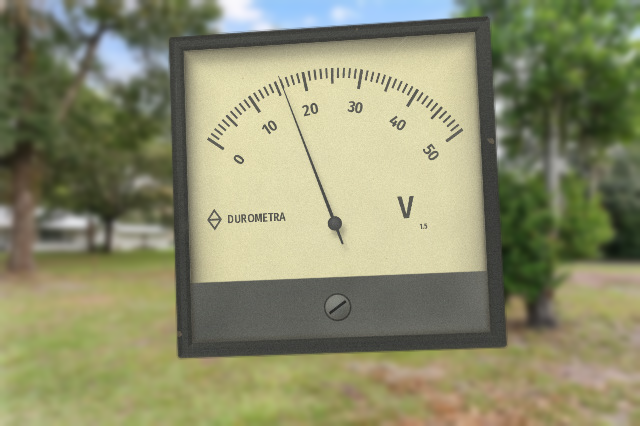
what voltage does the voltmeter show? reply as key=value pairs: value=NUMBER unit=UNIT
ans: value=16 unit=V
